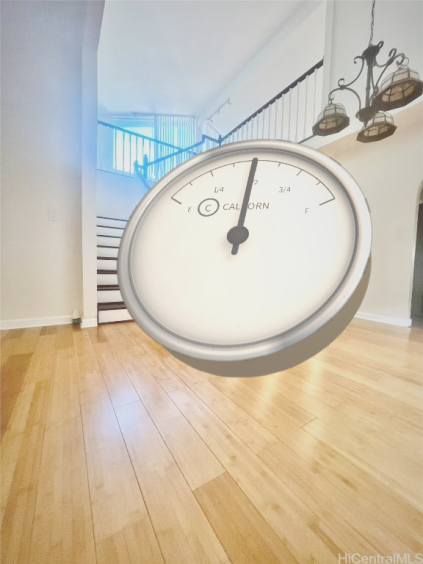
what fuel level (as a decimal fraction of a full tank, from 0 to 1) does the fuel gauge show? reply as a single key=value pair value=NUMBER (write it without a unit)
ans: value=0.5
